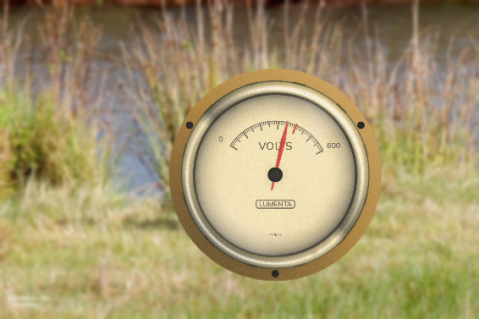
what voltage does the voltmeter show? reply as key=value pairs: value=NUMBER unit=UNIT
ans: value=350 unit=V
